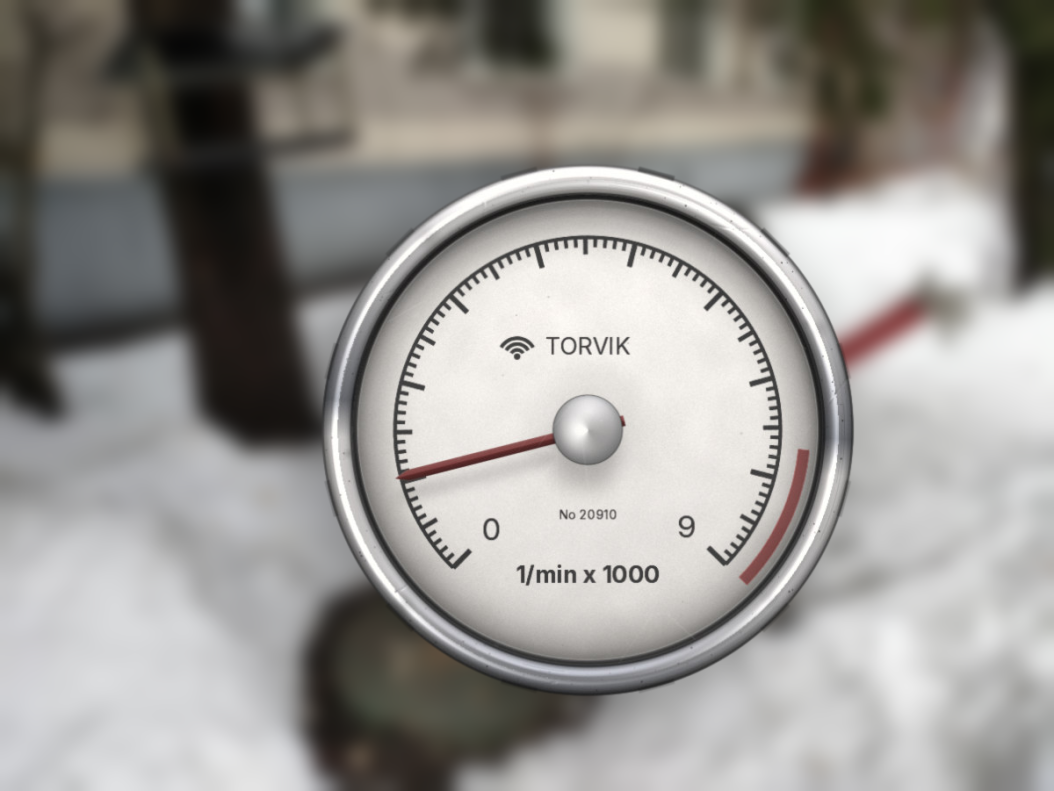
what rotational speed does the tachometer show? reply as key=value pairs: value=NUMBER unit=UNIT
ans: value=1050 unit=rpm
